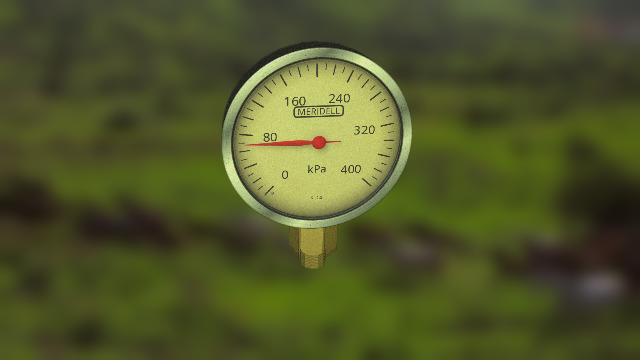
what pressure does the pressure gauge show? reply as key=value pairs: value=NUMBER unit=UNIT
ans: value=70 unit=kPa
